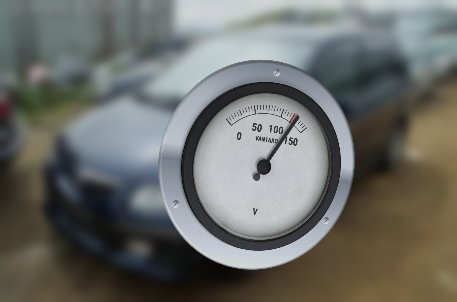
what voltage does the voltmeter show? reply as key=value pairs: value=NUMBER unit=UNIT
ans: value=125 unit=V
